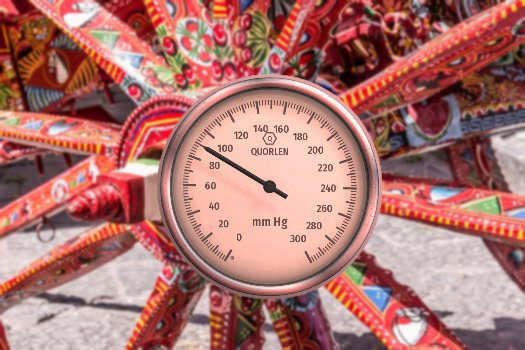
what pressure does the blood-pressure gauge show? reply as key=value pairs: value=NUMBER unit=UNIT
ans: value=90 unit=mmHg
